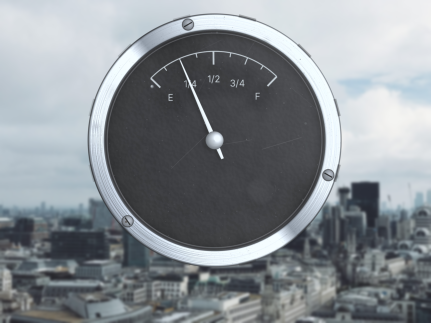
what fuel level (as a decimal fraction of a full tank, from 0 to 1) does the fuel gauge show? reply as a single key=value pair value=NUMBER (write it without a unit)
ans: value=0.25
